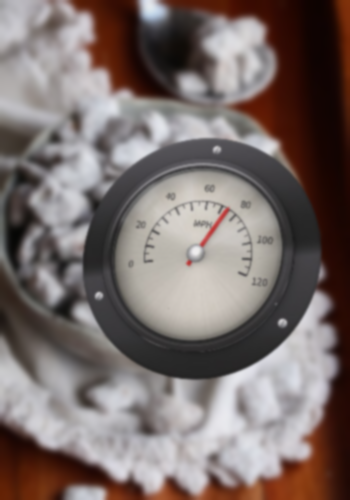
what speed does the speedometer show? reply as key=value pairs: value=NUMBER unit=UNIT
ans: value=75 unit=mph
